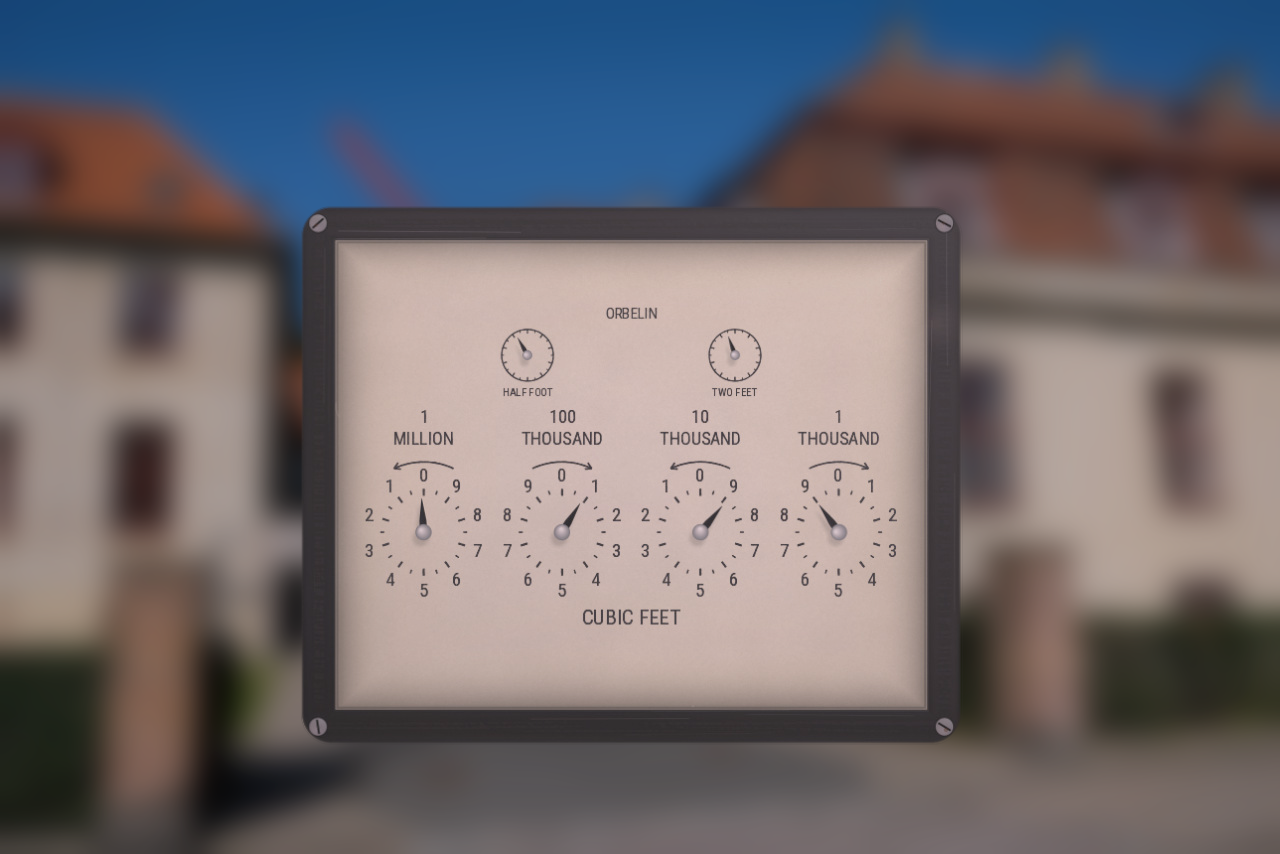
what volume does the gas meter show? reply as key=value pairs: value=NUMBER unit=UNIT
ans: value=8900 unit=ft³
